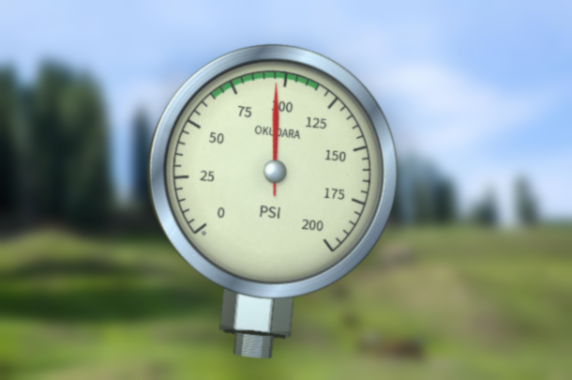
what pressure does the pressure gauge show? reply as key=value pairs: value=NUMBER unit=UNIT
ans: value=95 unit=psi
